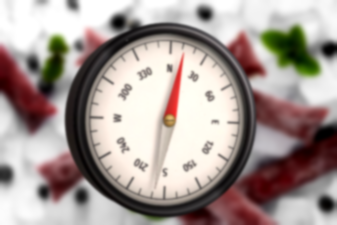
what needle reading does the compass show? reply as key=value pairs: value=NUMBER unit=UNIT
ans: value=10 unit=°
